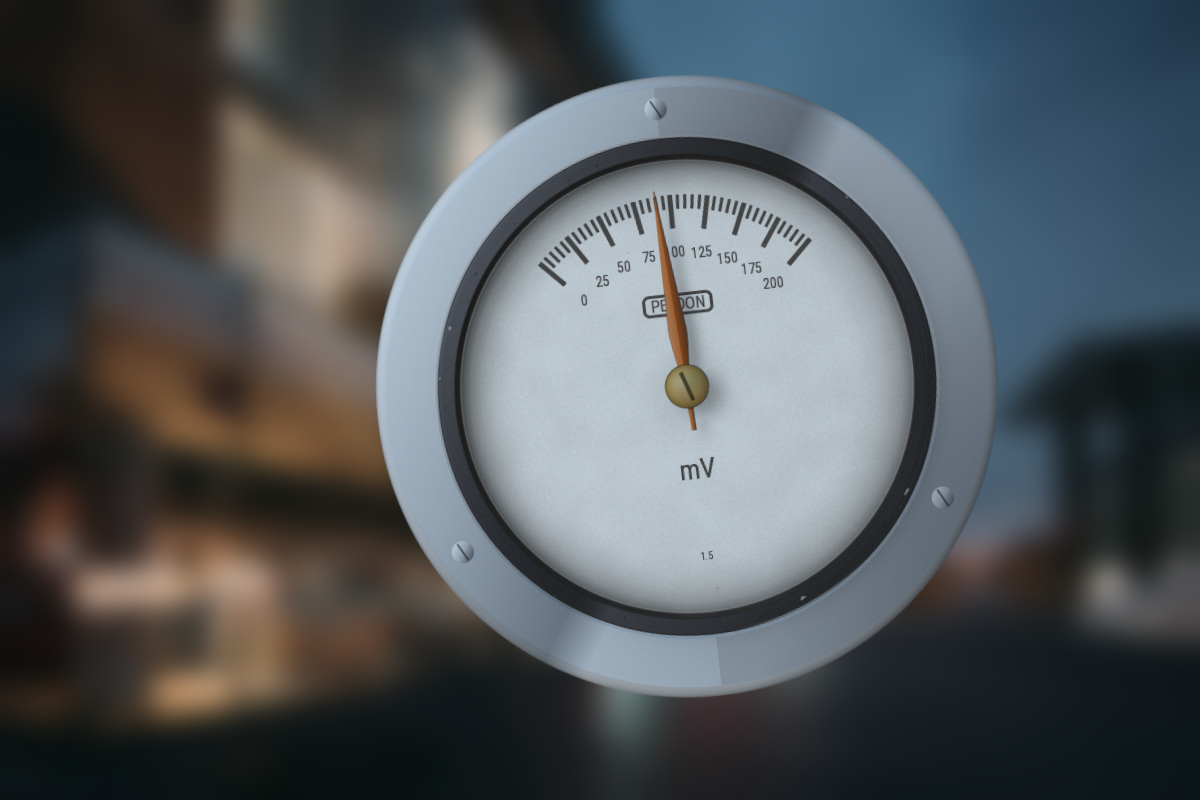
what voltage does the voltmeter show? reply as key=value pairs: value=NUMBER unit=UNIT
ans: value=90 unit=mV
